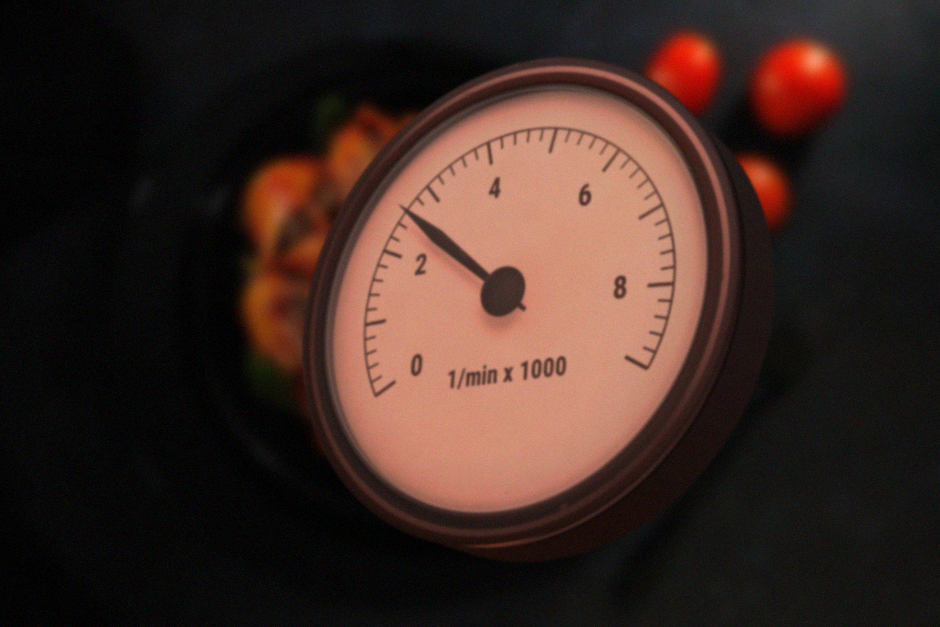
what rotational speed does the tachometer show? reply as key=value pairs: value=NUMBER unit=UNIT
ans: value=2600 unit=rpm
